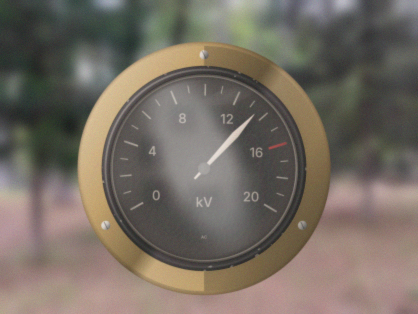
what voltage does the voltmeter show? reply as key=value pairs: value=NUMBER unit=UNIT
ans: value=13.5 unit=kV
